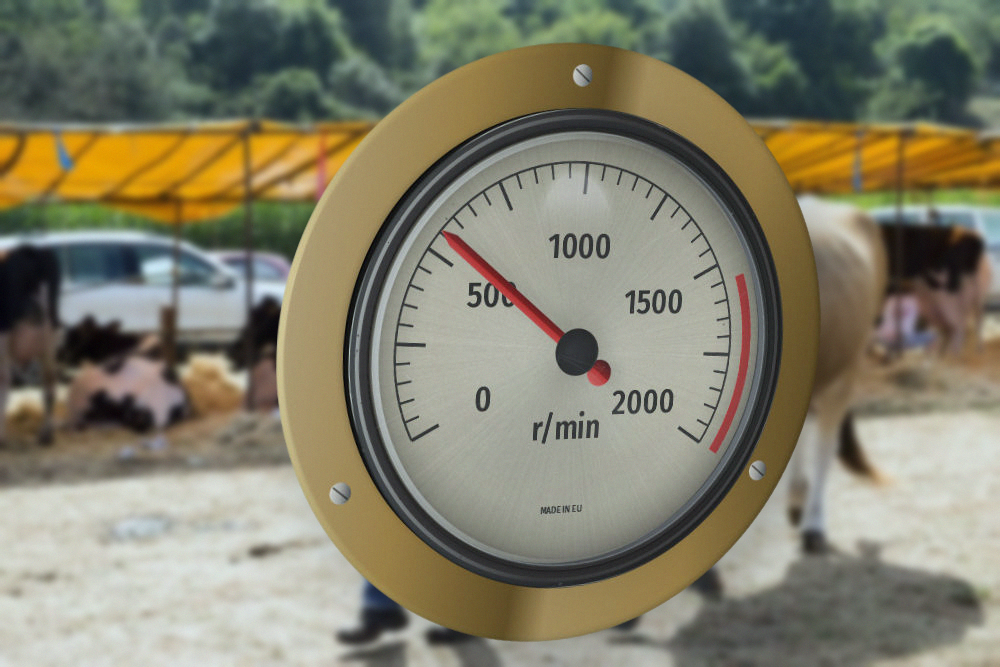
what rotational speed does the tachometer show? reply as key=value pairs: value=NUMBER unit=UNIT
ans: value=550 unit=rpm
